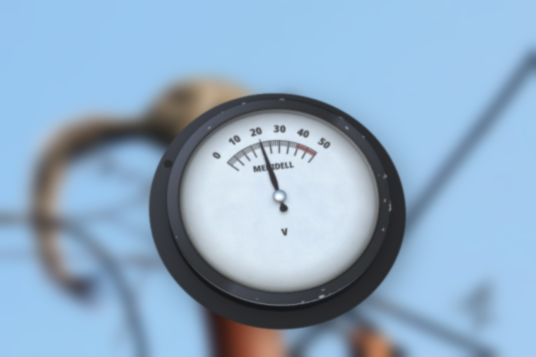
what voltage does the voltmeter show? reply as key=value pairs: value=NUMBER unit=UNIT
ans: value=20 unit=V
